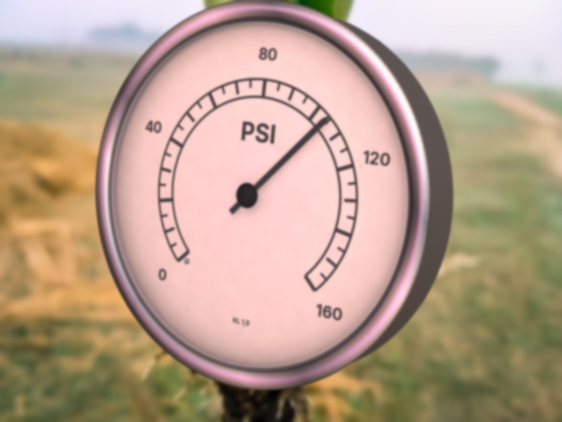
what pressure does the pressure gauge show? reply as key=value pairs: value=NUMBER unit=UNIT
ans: value=105 unit=psi
